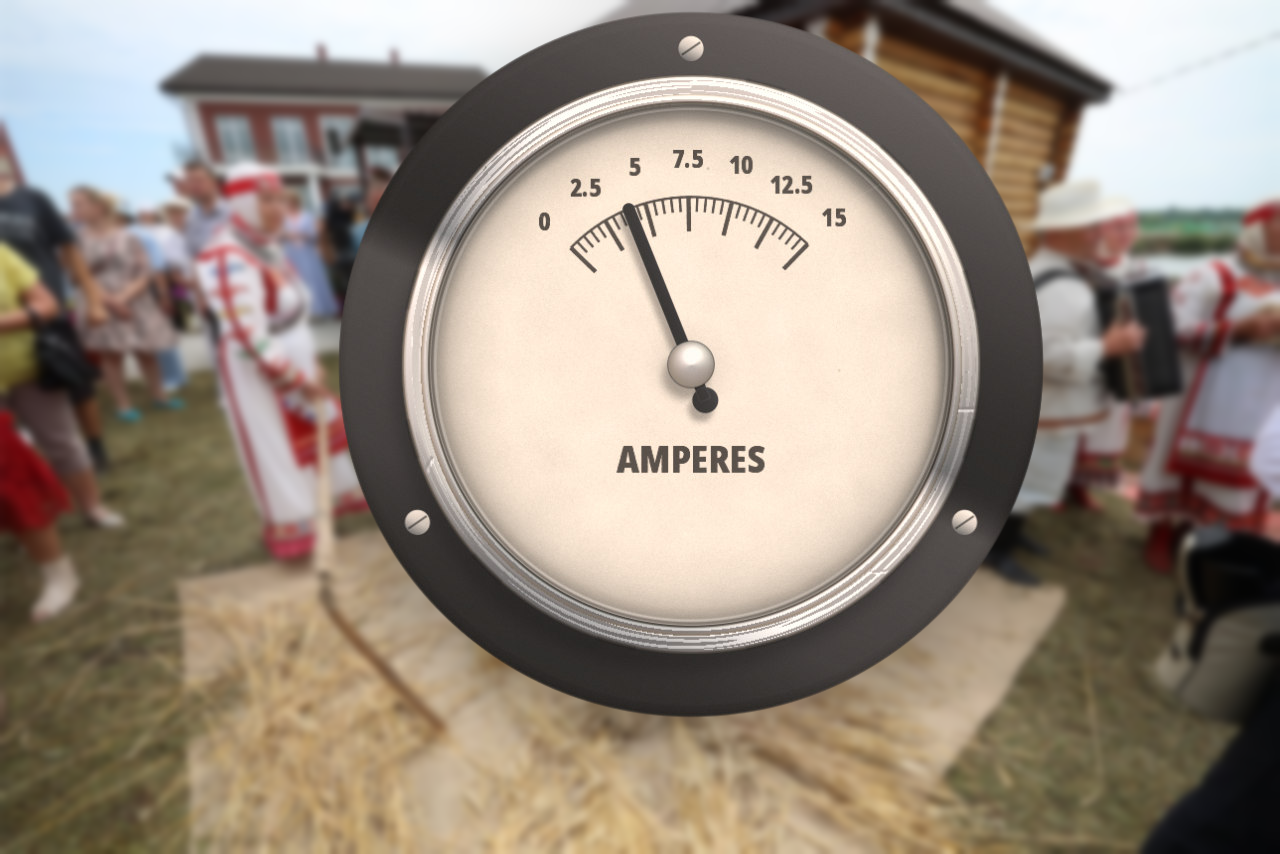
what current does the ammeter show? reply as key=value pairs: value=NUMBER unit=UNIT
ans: value=4 unit=A
